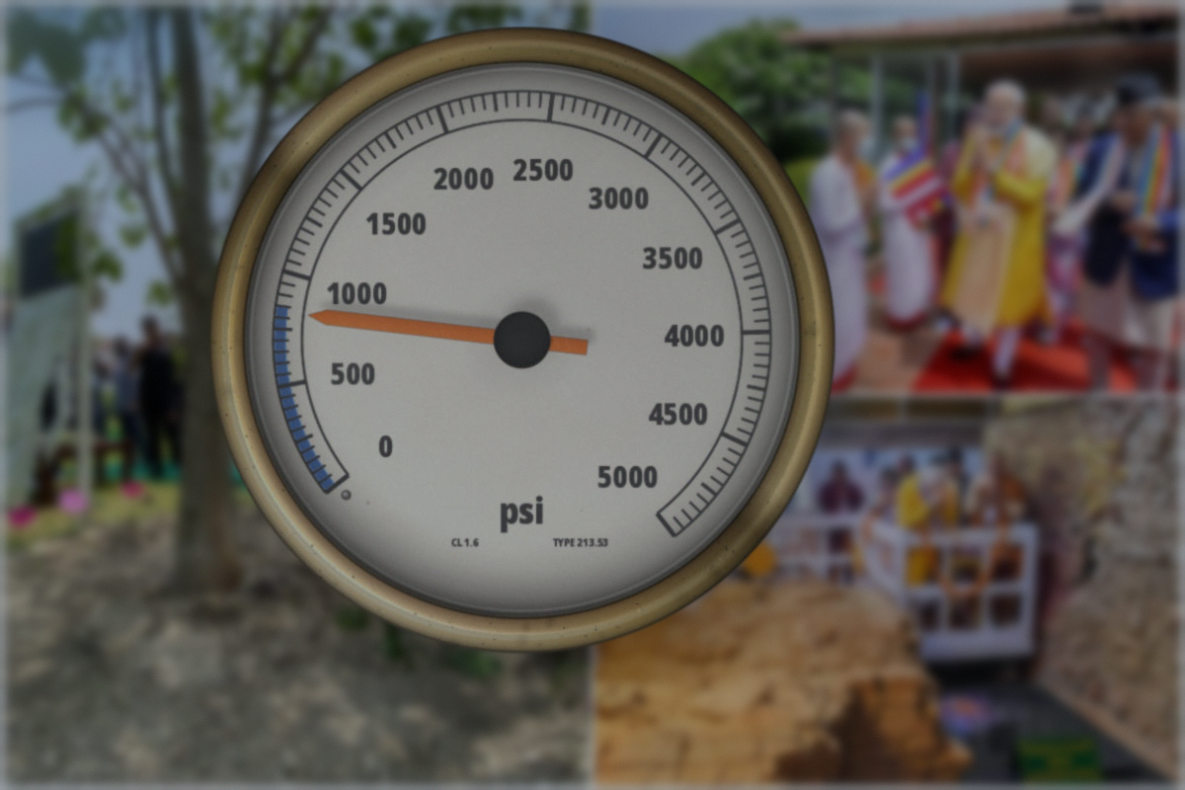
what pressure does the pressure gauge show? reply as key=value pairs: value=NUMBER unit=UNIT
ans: value=825 unit=psi
